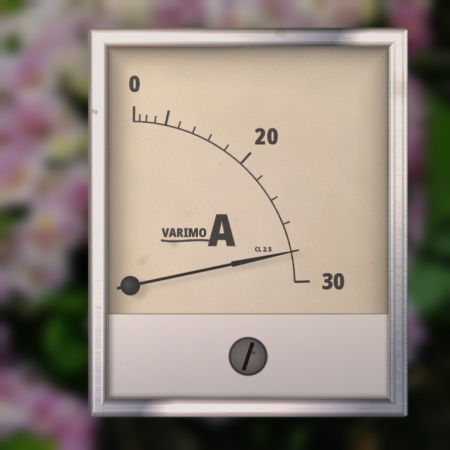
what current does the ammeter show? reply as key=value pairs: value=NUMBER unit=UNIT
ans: value=28 unit=A
